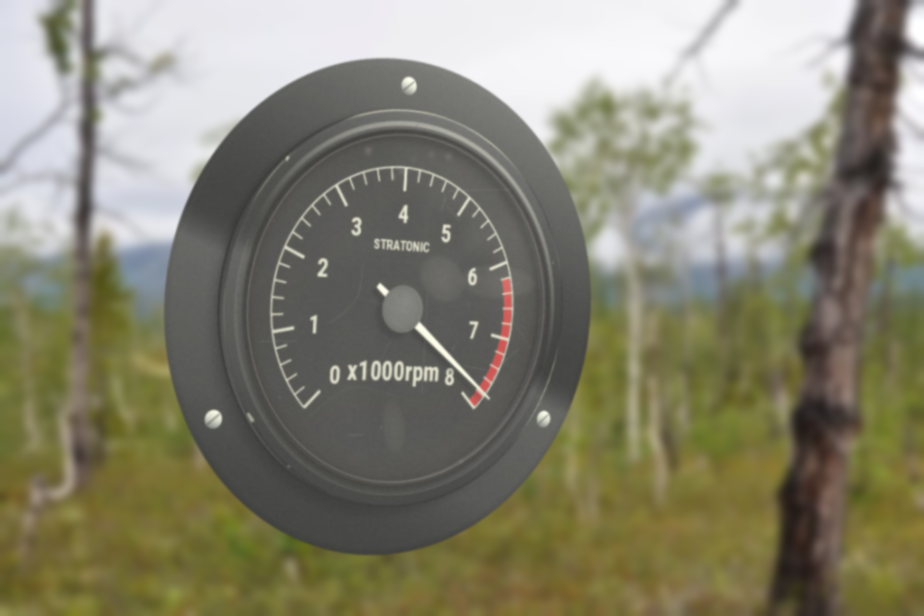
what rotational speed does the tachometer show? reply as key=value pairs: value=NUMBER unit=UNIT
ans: value=7800 unit=rpm
